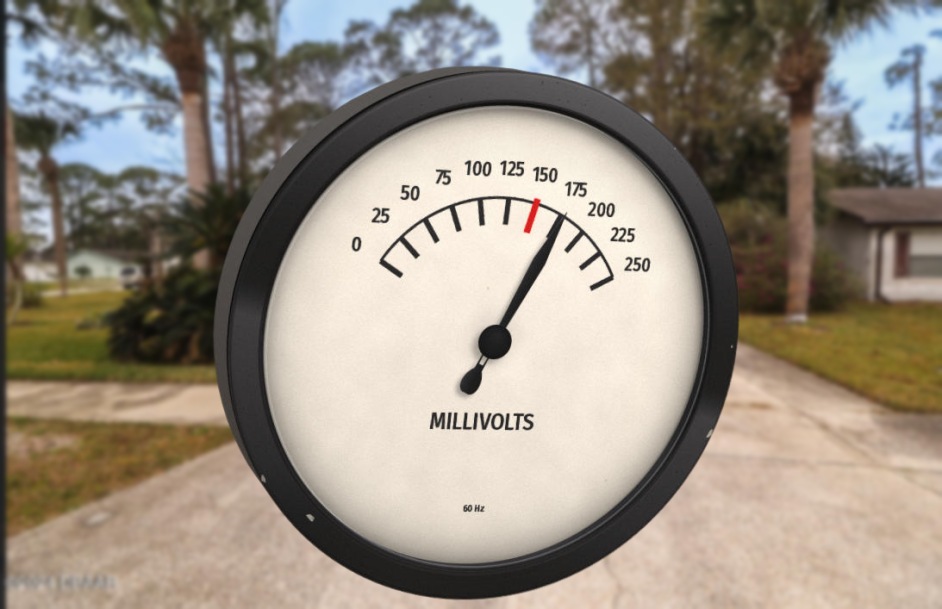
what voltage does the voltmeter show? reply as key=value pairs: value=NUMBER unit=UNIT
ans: value=175 unit=mV
